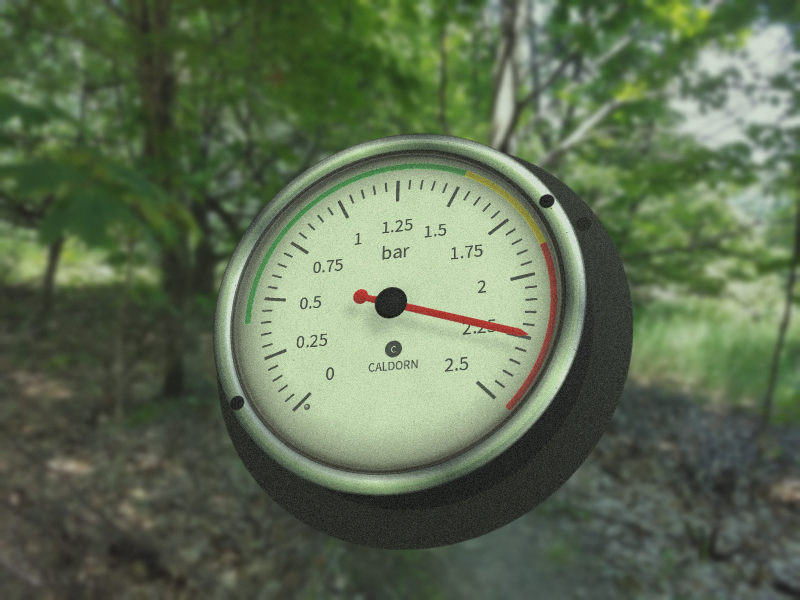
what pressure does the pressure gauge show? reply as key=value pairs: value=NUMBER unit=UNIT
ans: value=2.25 unit=bar
